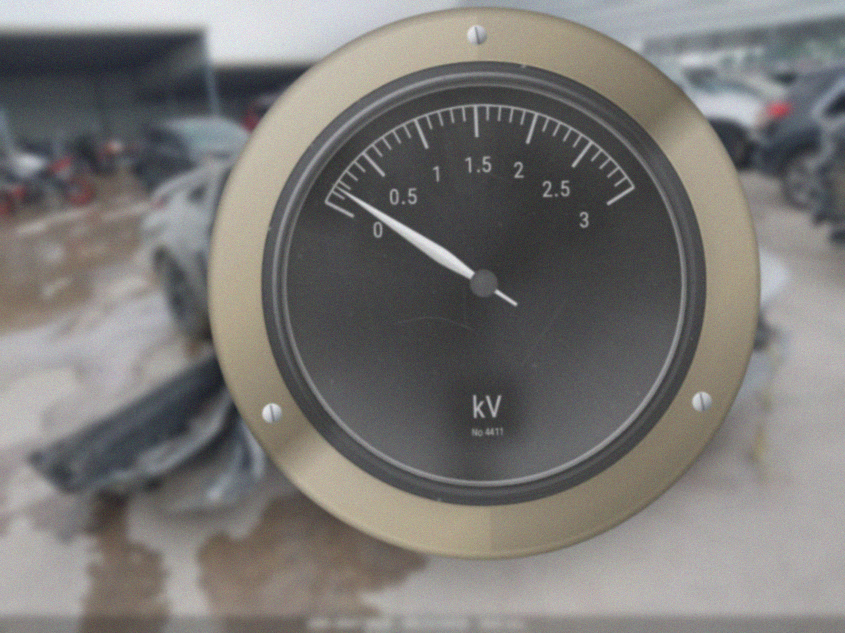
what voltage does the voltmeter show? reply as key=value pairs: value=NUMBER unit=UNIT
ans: value=0.15 unit=kV
